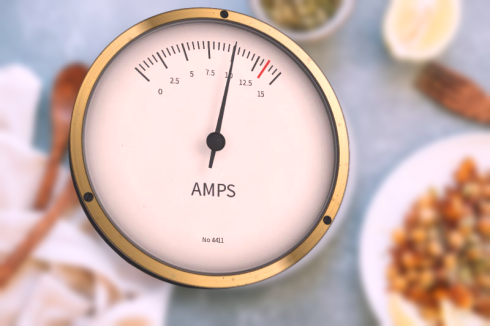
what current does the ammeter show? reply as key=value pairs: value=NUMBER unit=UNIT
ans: value=10 unit=A
